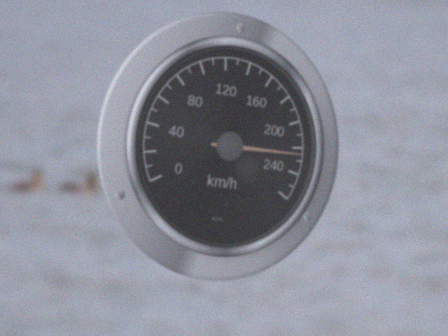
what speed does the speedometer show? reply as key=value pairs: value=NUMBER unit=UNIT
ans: value=225 unit=km/h
